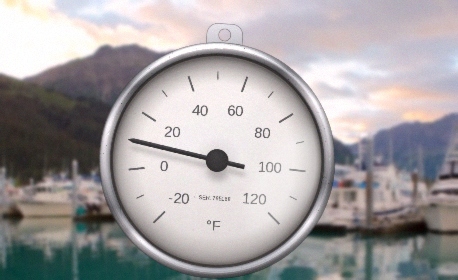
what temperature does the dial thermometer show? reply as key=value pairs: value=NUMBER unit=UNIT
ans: value=10 unit=°F
